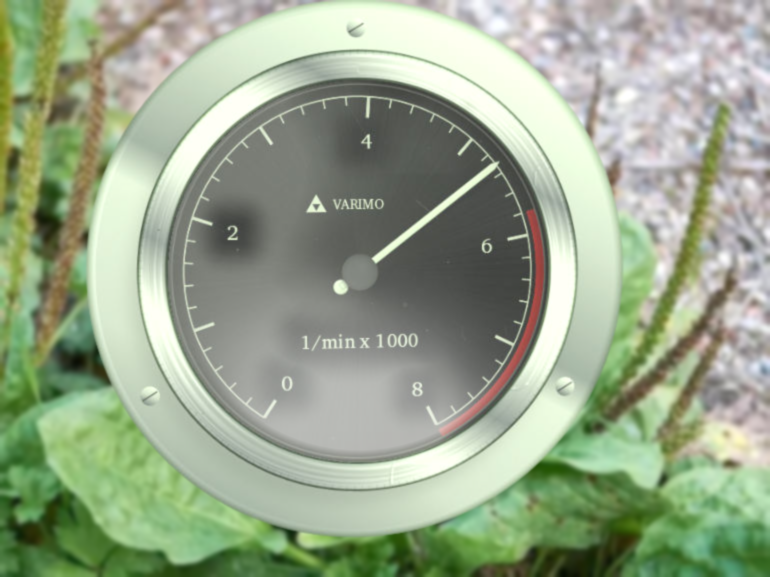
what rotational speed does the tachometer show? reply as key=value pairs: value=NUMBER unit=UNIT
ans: value=5300 unit=rpm
